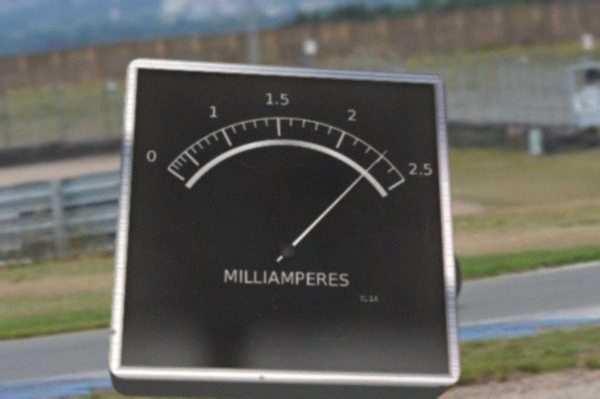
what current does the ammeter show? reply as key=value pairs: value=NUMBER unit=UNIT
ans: value=2.3 unit=mA
